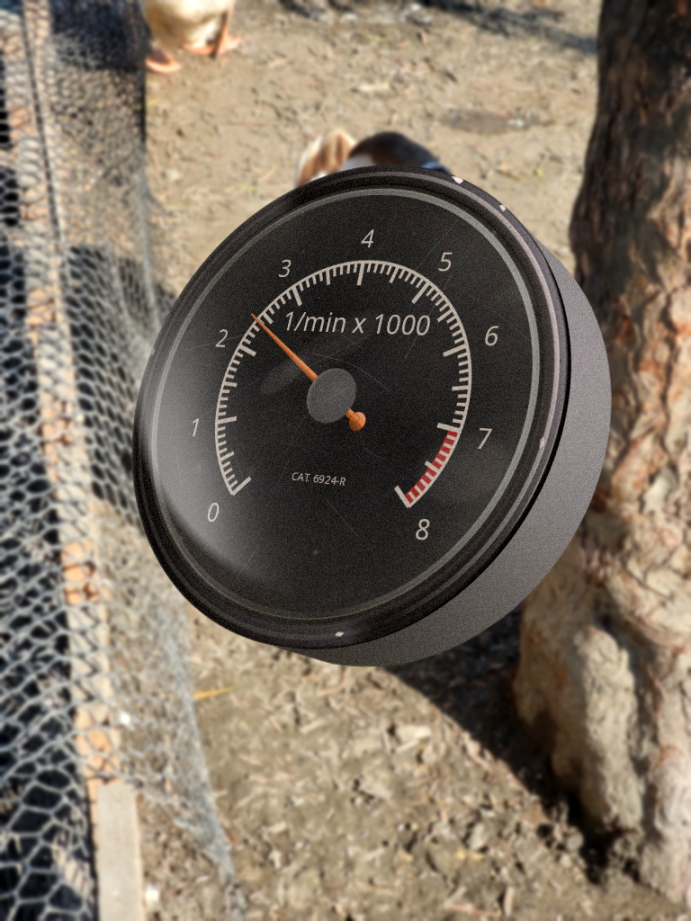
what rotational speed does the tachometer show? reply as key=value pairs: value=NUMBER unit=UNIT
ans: value=2400 unit=rpm
